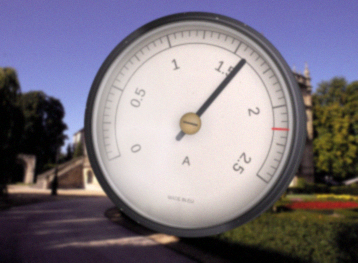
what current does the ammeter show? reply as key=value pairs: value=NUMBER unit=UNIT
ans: value=1.6 unit=A
